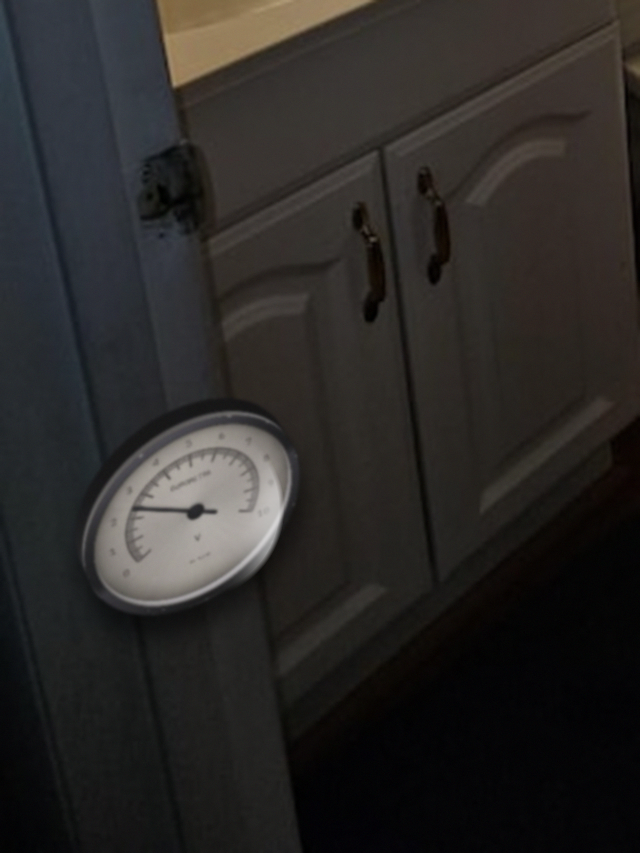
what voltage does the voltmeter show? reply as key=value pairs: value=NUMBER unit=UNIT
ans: value=2.5 unit=V
